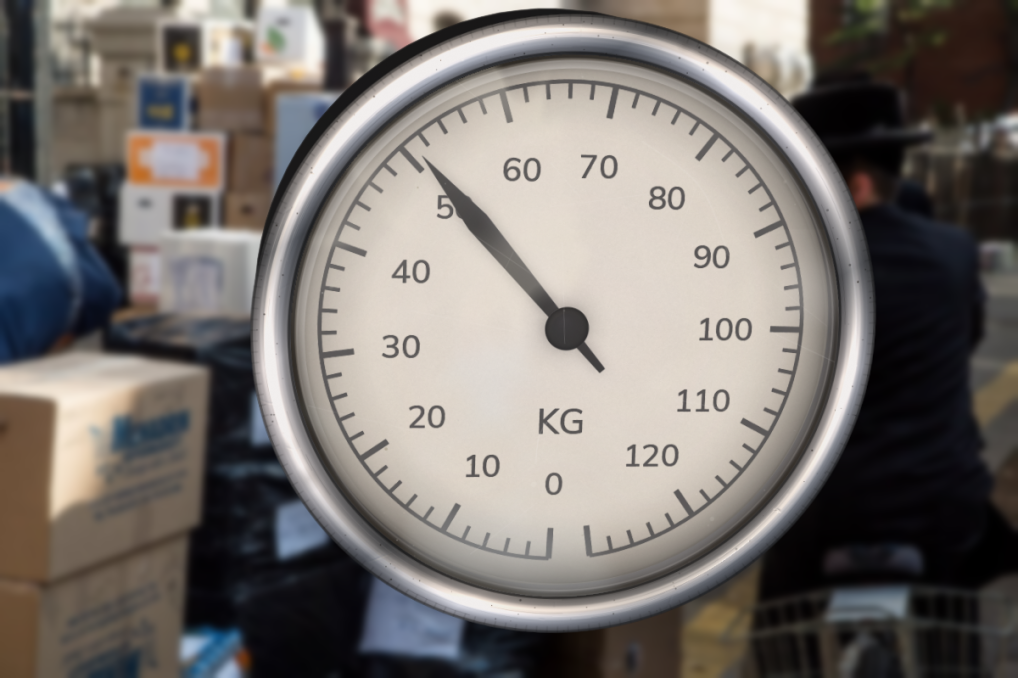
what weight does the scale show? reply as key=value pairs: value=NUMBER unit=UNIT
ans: value=51 unit=kg
